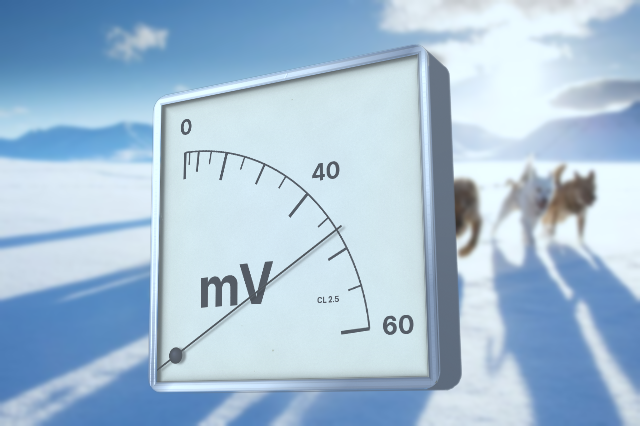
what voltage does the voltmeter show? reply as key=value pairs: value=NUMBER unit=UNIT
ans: value=47.5 unit=mV
